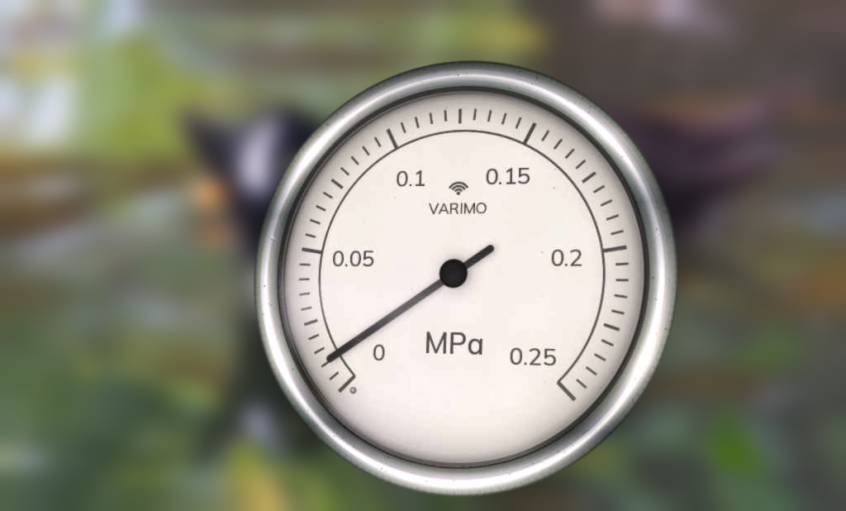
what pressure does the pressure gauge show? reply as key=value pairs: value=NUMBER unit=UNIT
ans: value=0.01 unit=MPa
